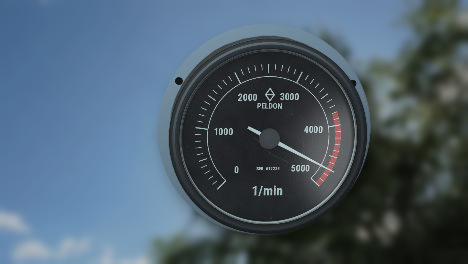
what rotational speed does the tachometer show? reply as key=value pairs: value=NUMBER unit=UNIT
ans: value=4700 unit=rpm
